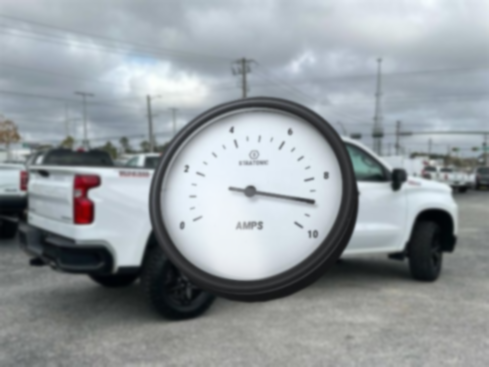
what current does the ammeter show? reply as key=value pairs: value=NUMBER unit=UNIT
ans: value=9 unit=A
